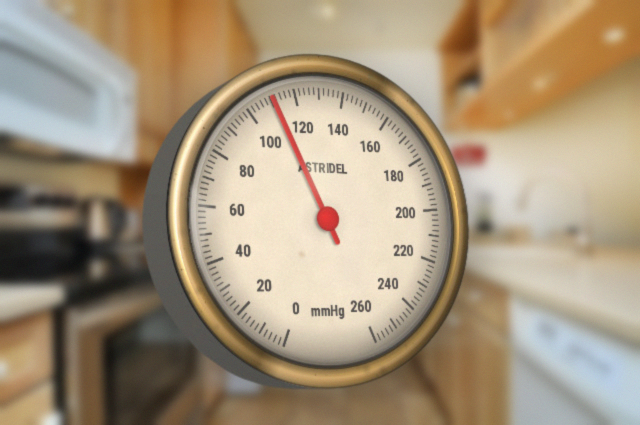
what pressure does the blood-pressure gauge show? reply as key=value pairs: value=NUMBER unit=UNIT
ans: value=110 unit=mmHg
